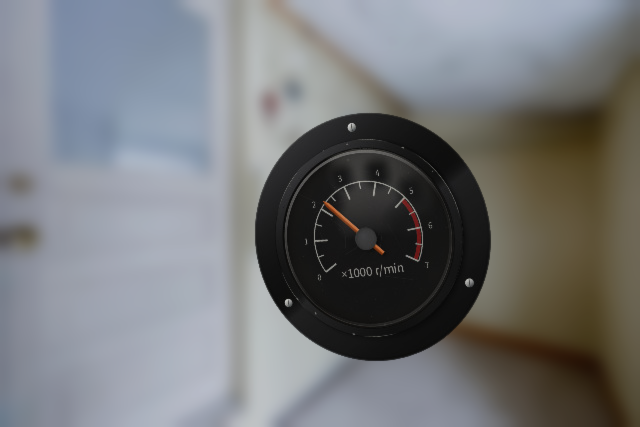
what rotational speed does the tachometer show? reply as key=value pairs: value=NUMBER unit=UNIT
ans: value=2250 unit=rpm
